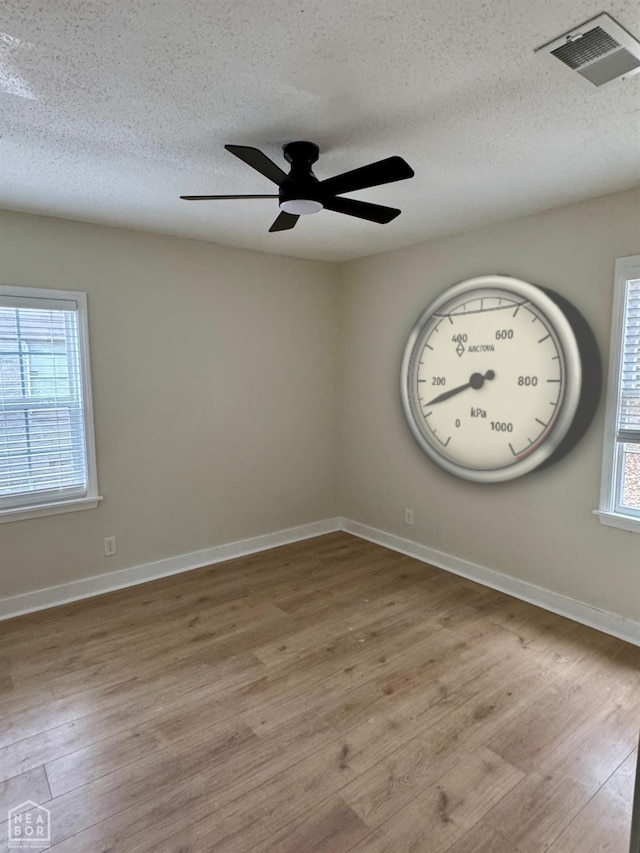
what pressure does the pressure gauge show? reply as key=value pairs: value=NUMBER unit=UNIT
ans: value=125 unit=kPa
